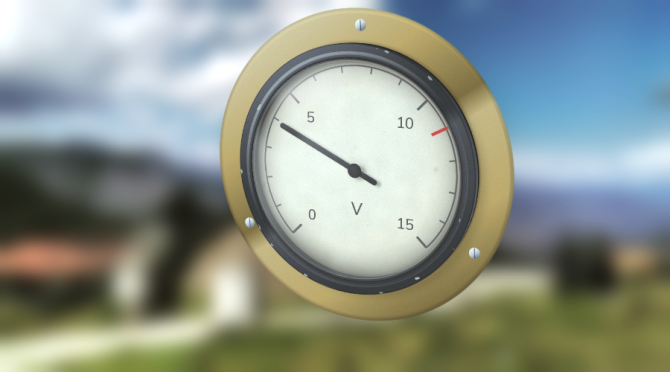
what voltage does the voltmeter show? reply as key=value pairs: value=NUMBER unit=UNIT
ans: value=4 unit=V
